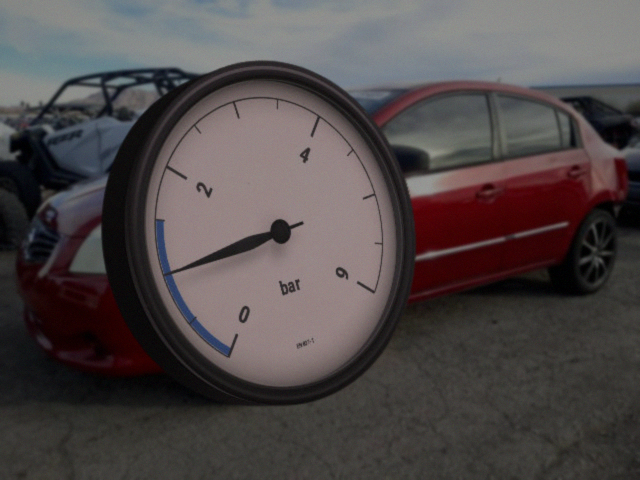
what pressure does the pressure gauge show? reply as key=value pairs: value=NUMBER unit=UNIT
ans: value=1 unit=bar
